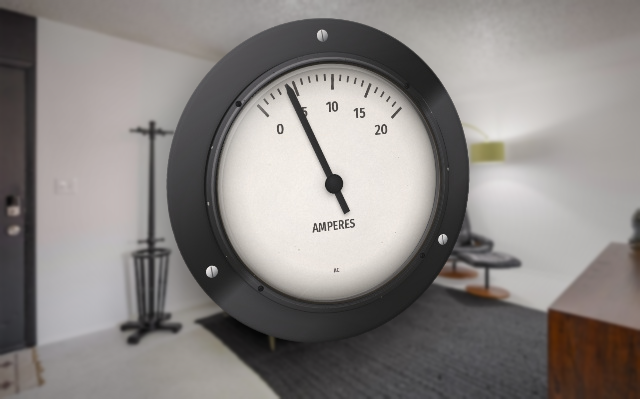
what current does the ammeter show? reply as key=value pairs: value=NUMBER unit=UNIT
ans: value=4 unit=A
